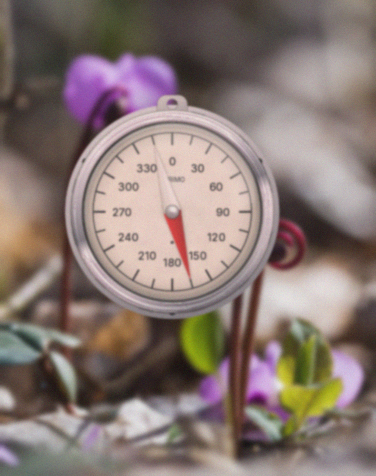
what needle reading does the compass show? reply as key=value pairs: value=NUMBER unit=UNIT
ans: value=165 unit=°
